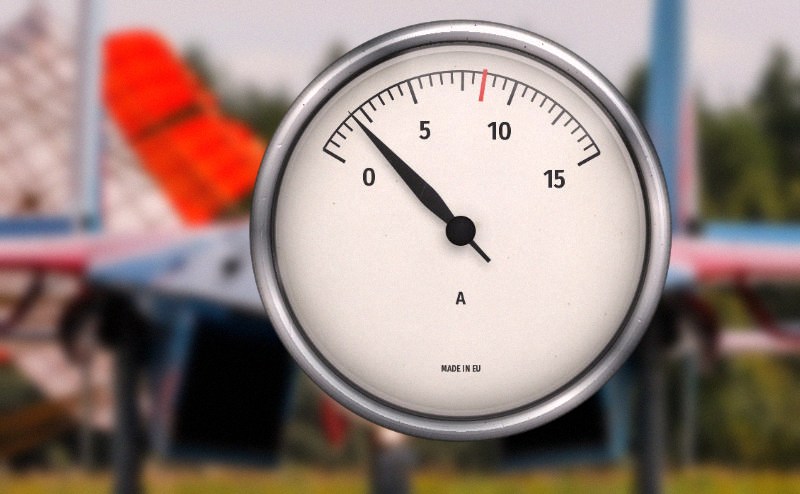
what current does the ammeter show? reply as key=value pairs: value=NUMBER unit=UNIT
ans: value=2 unit=A
